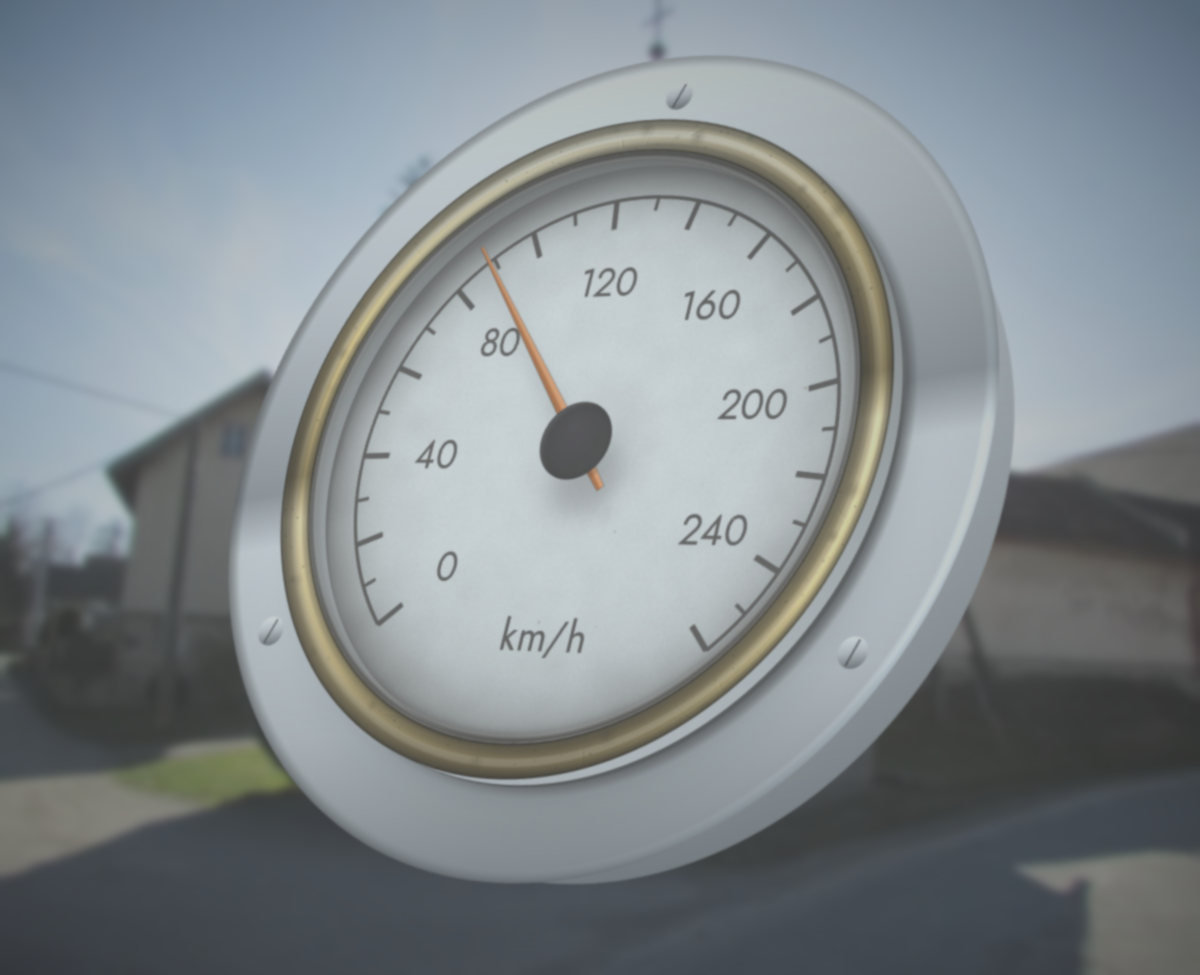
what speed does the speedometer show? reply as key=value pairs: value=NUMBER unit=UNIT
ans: value=90 unit=km/h
